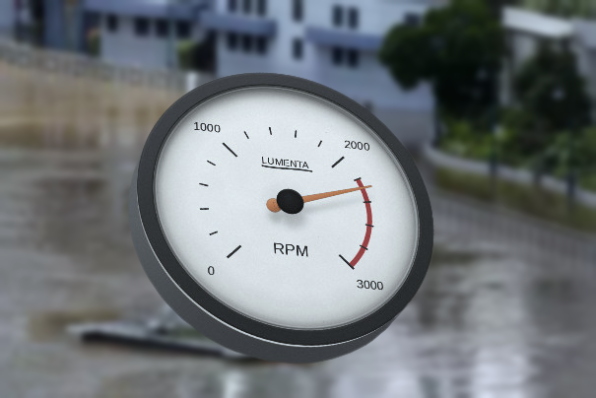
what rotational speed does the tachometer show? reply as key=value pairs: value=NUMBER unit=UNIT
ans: value=2300 unit=rpm
